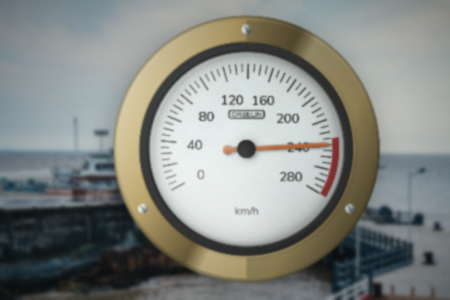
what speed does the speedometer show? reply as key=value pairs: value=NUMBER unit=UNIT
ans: value=240 unit=km/h
